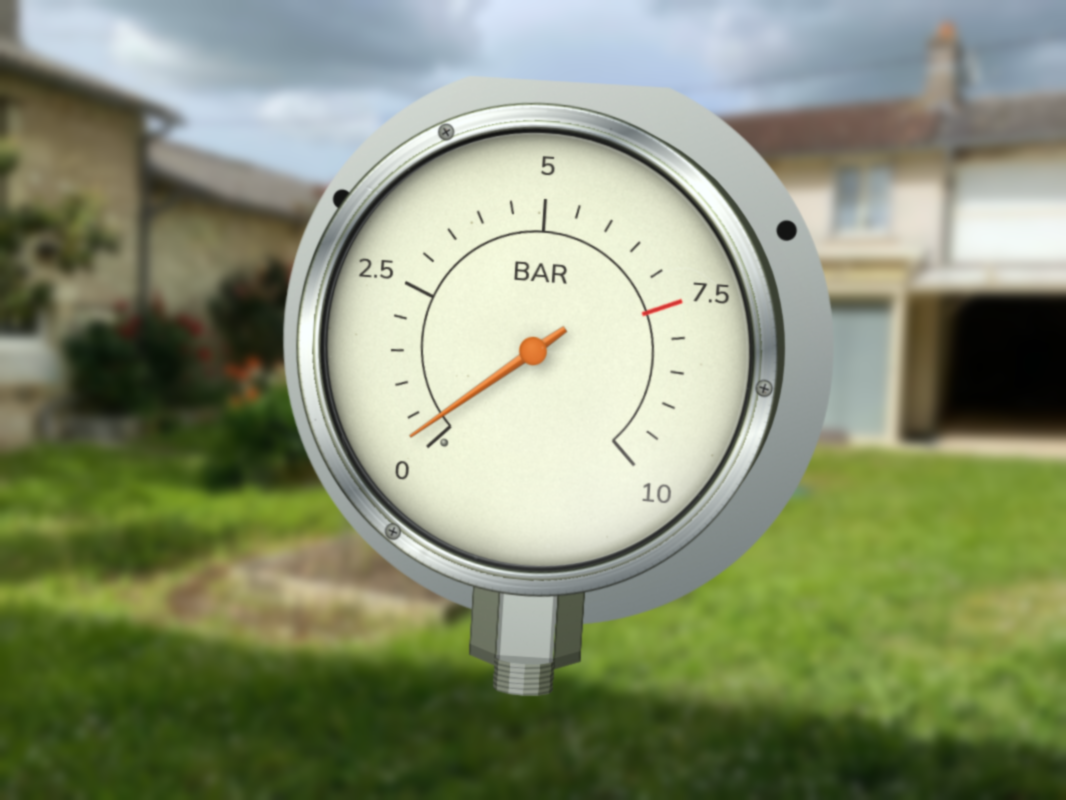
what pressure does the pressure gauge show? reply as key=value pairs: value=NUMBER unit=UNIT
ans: value=0.25 unit=bar
